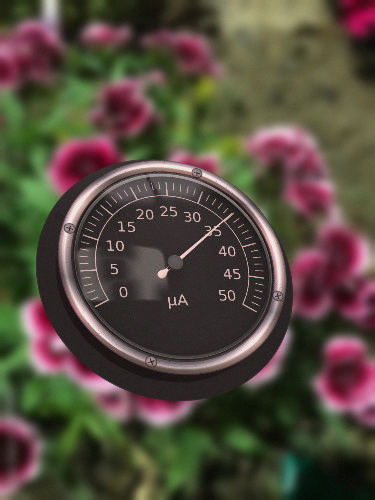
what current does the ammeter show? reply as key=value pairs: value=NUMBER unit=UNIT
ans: value=35 unit=µA
